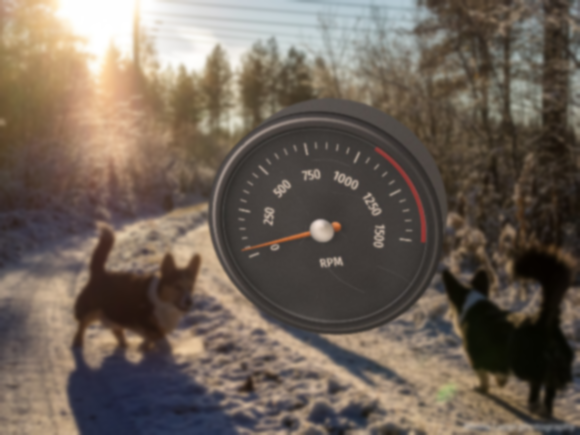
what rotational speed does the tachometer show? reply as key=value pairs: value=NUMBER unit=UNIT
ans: value=50 unit=rpm
